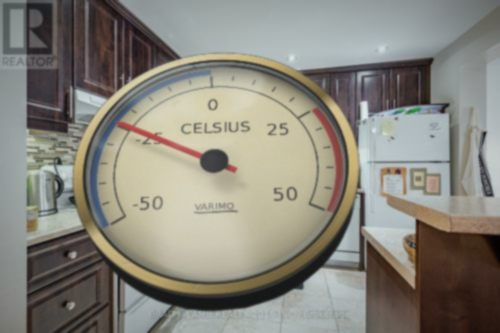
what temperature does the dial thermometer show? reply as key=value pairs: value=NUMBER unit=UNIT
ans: value=-25 unit=°C
